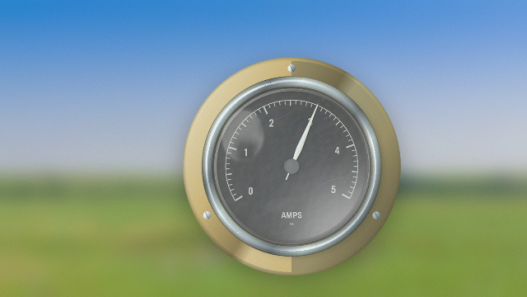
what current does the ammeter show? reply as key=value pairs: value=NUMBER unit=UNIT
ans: value=3 unit=A
